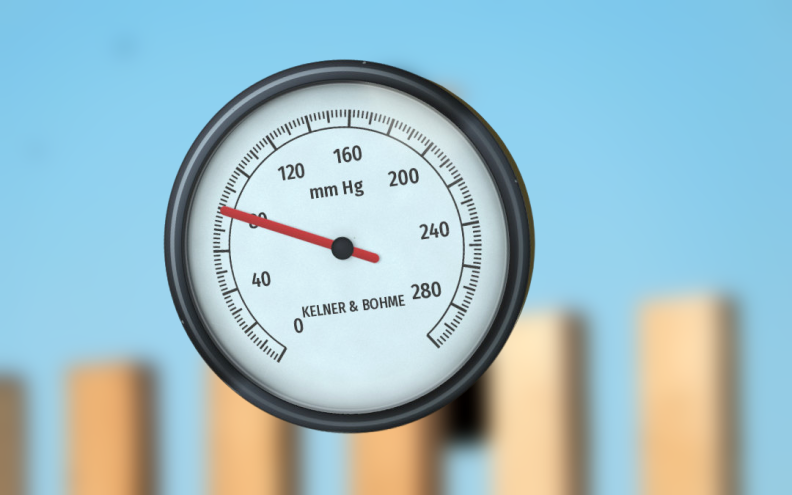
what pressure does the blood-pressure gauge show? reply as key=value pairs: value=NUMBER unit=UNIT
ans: value=80 unit=mmHg
